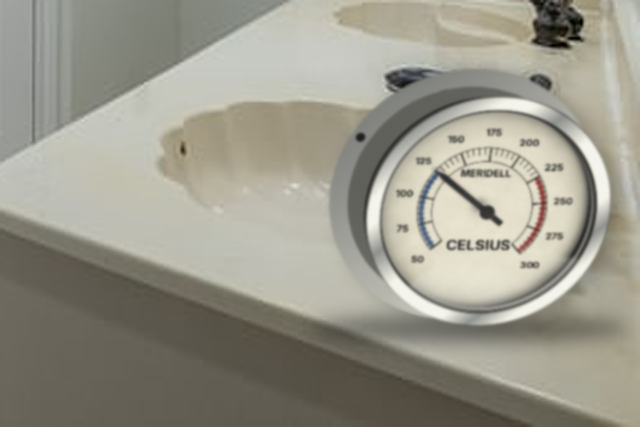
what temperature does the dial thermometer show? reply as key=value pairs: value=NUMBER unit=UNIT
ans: value=125 unit=°C
